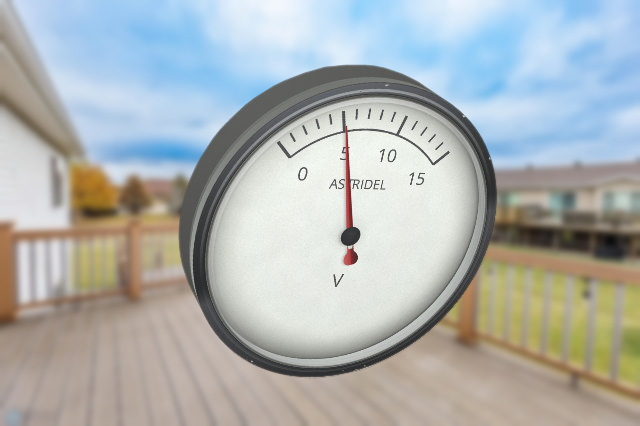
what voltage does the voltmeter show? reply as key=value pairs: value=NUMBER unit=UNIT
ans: value=5 unit=V
